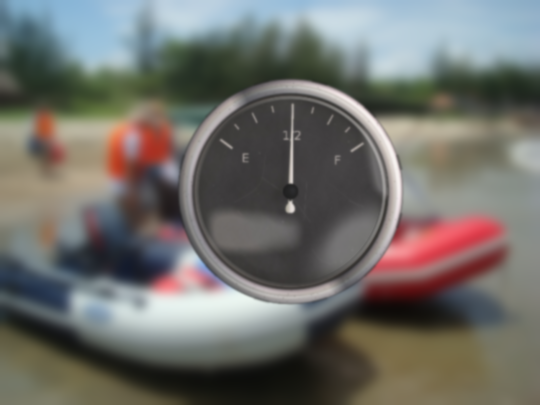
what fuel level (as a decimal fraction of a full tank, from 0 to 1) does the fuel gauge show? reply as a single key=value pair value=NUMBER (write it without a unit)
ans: value=0.5
